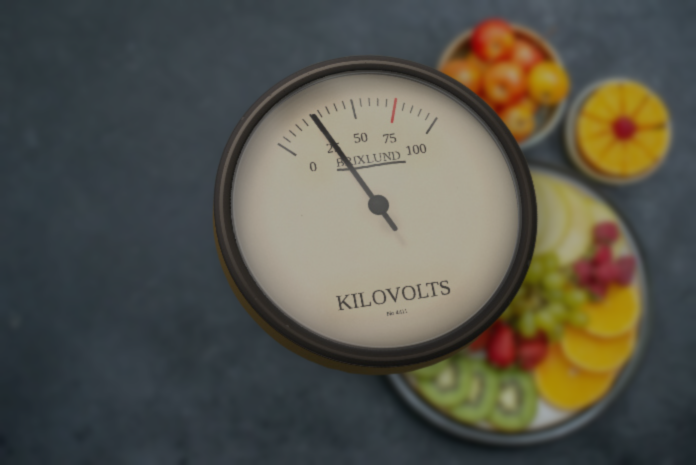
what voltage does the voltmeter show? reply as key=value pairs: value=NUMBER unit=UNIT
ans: value=25 unit=kV
